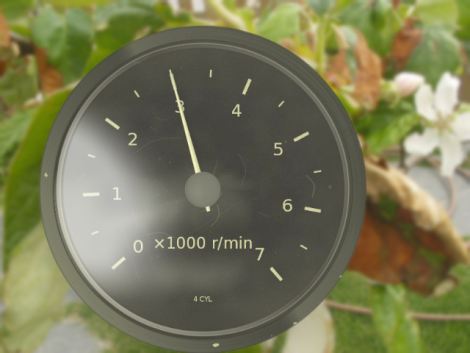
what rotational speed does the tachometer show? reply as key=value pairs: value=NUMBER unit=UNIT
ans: value=3000 unit=rpm
